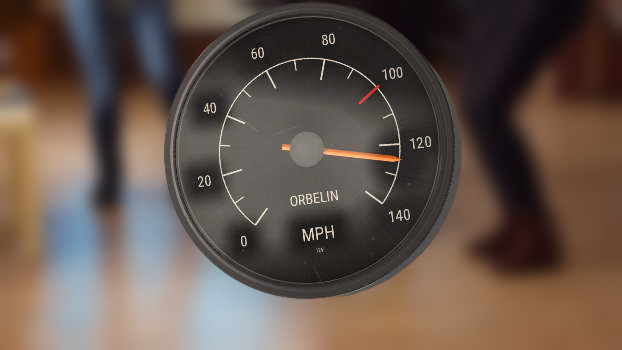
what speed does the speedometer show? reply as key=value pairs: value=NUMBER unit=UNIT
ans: value=125 unit=mph
